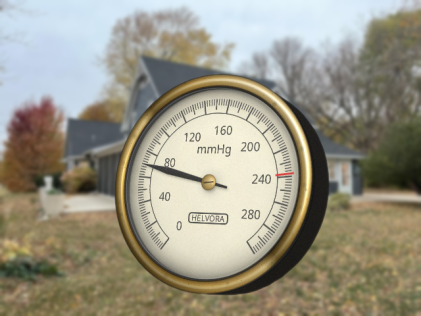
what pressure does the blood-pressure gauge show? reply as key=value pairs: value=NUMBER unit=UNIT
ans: value=70 unit=mmHg
